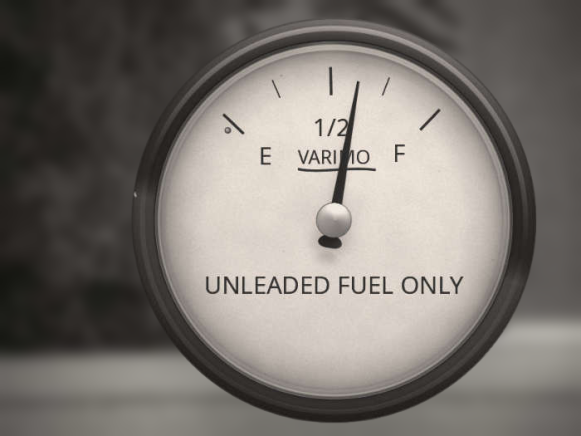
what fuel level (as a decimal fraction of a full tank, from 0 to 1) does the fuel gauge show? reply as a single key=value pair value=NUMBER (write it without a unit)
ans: value=0.625
